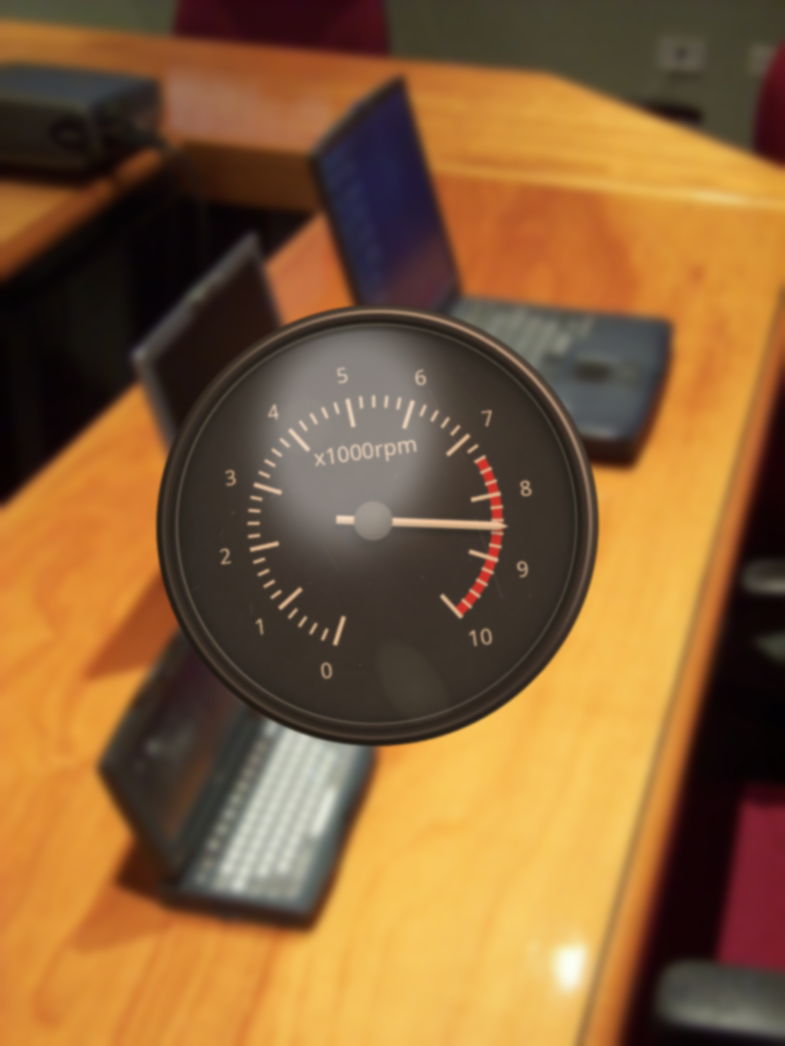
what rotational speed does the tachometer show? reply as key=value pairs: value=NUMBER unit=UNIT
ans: value=8500 unit=rpm
